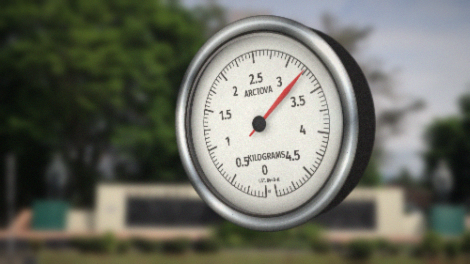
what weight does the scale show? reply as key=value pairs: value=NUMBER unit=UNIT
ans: value=3.25 unit=kg
